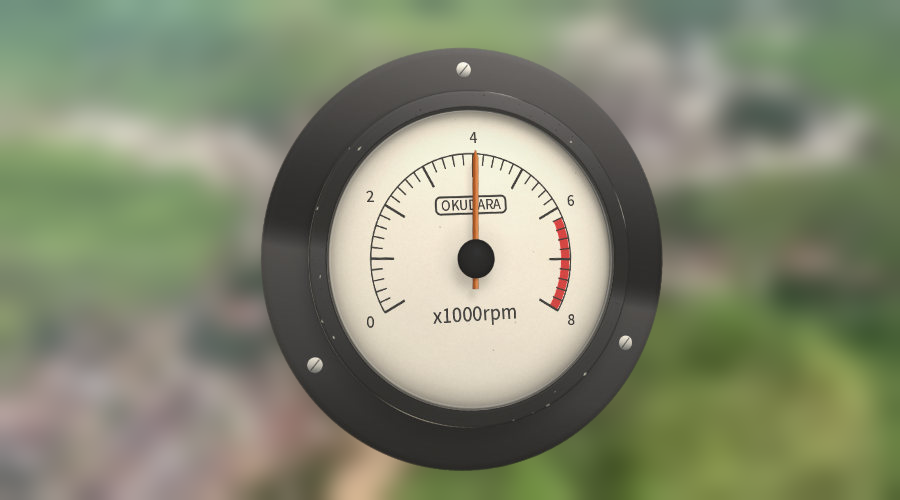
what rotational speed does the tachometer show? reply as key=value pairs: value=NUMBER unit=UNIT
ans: value=4000 unit=rpm
